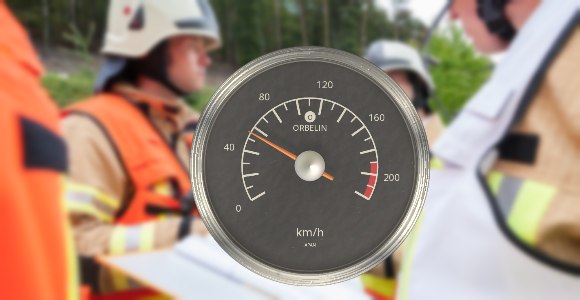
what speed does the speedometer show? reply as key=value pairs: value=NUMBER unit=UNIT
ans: value=55 unit=km/h
